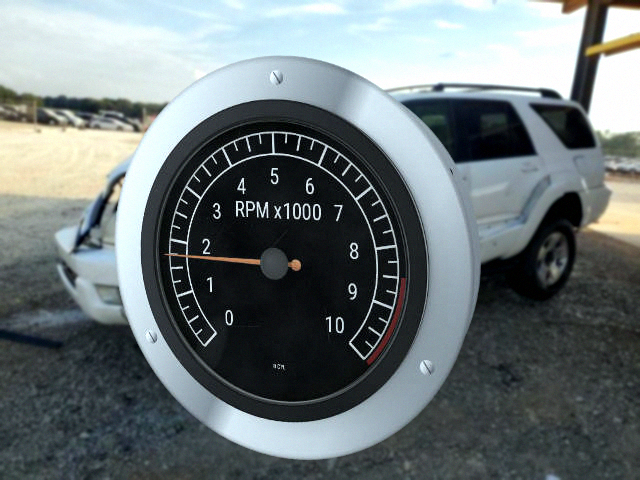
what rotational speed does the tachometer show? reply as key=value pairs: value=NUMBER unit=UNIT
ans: value=1750 unit=rpm
